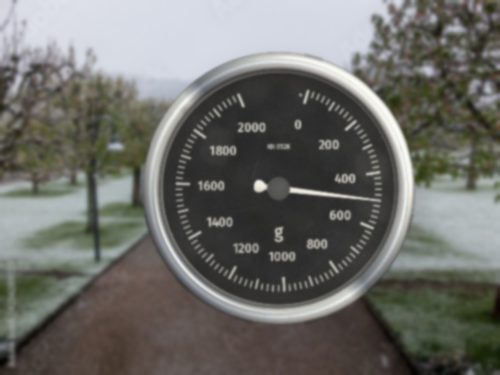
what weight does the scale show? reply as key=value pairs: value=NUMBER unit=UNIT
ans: value=500 unit=g
